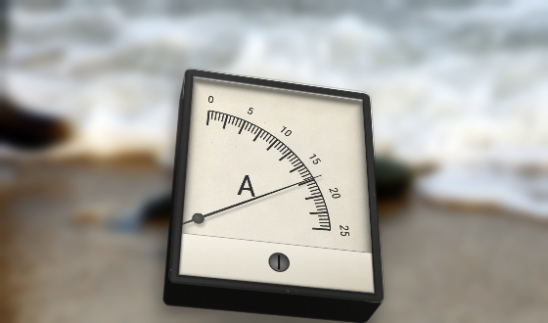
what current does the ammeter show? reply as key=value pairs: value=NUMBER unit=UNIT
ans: value=17.5 unit=A
